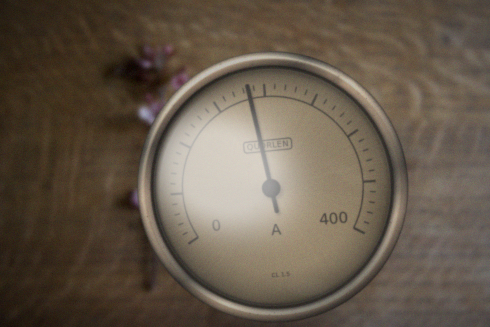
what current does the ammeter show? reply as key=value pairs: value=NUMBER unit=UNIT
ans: value=185 unit=A
